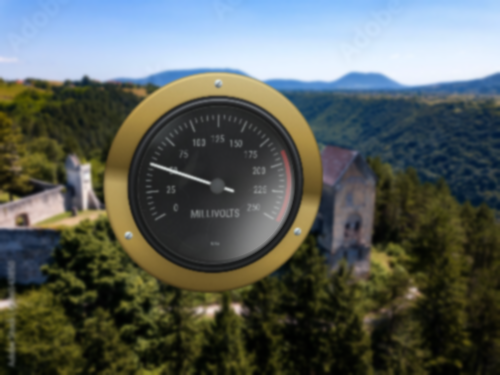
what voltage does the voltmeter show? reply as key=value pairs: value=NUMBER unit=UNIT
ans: value=50 unit=mV
